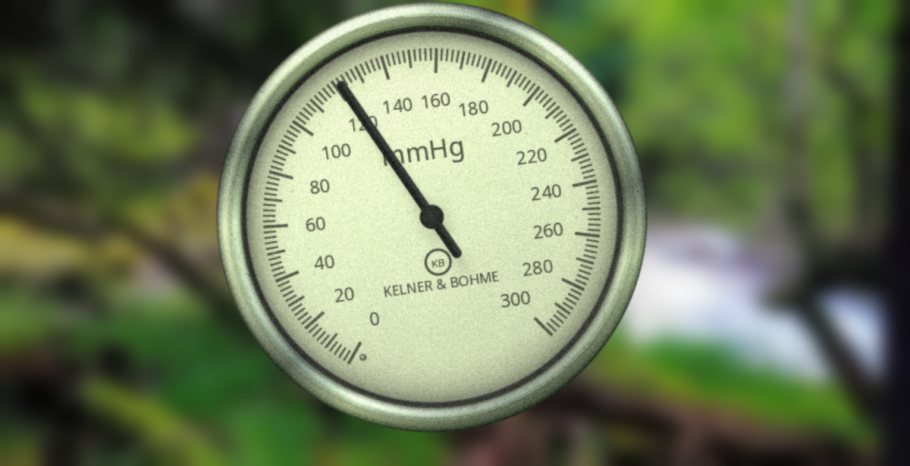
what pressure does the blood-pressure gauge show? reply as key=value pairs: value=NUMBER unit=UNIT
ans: value=122 unit=mmHg
